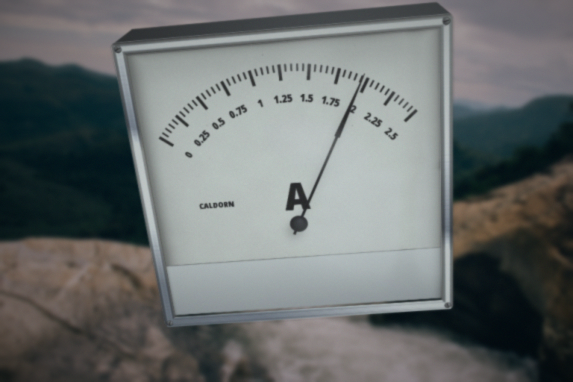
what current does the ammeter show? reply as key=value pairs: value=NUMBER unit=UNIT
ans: value=1.95 unit=A
